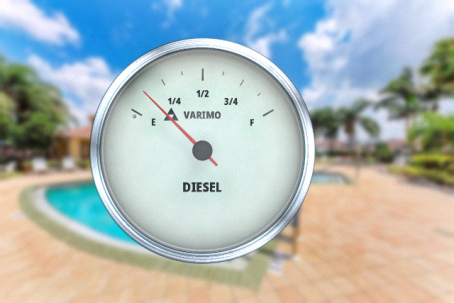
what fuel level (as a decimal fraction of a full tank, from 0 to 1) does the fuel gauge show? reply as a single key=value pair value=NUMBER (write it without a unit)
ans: value=0.125
